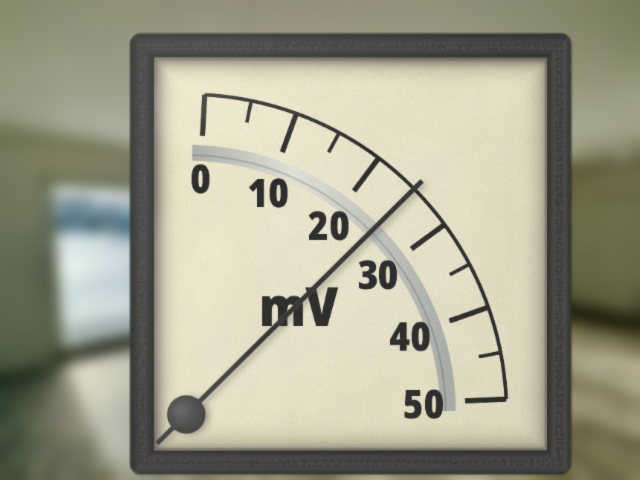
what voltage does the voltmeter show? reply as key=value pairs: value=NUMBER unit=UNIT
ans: value=25 unit=mV
